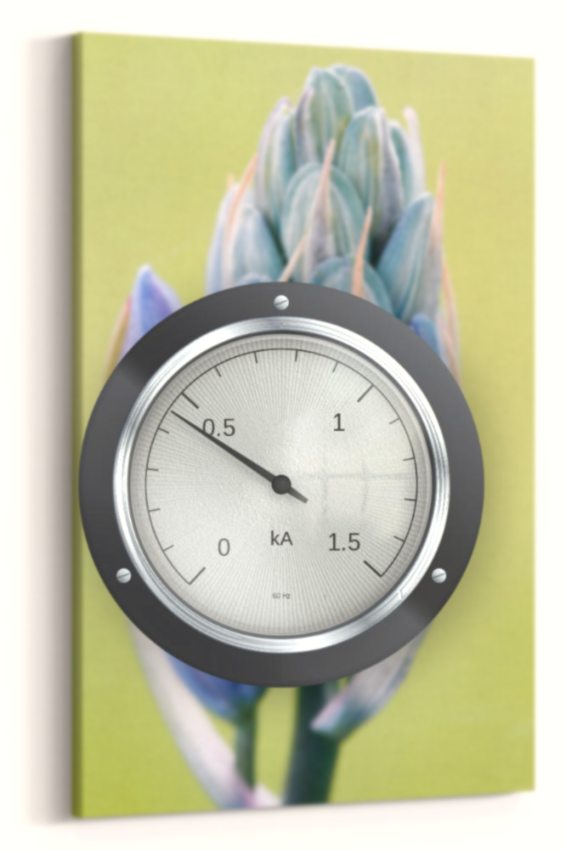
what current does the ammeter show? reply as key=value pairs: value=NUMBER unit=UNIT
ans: value=0.45 unit=kA
